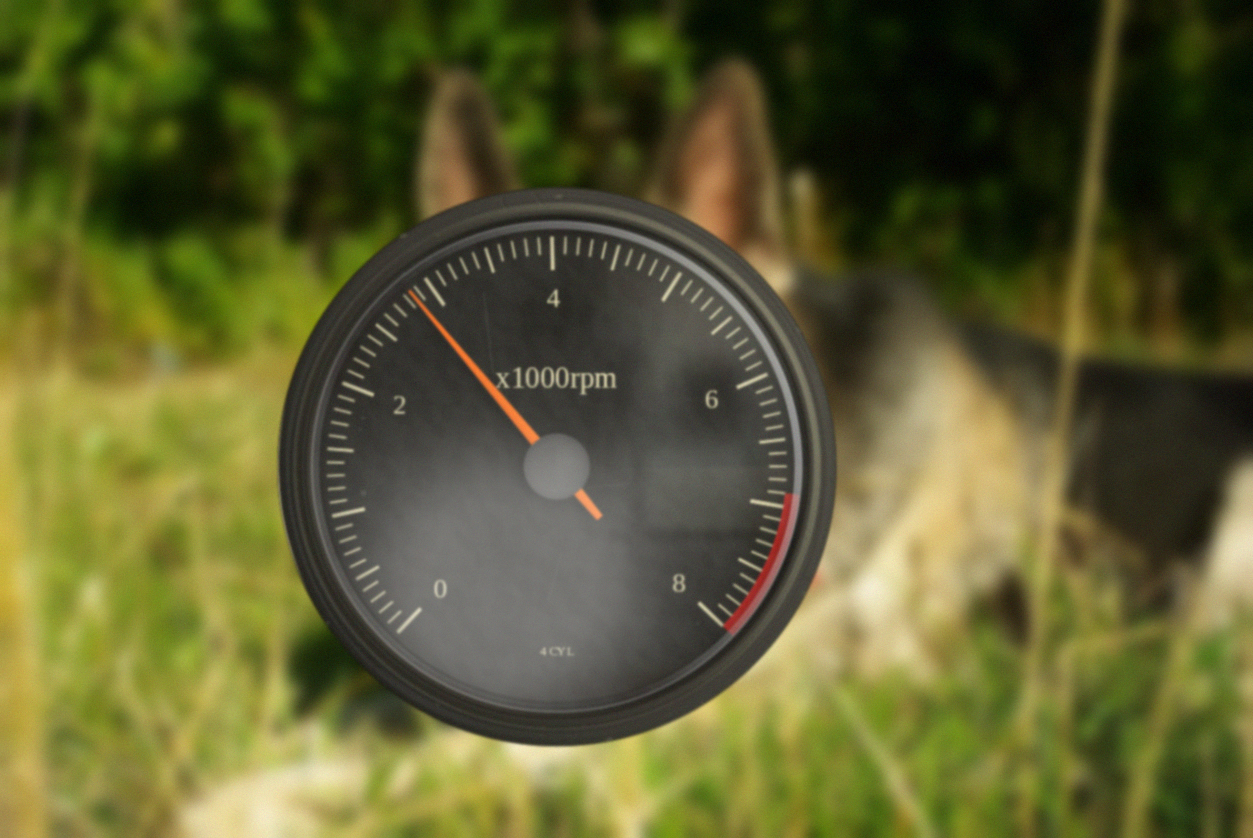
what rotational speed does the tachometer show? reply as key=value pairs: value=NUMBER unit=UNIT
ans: value=2850 unit=rpm
